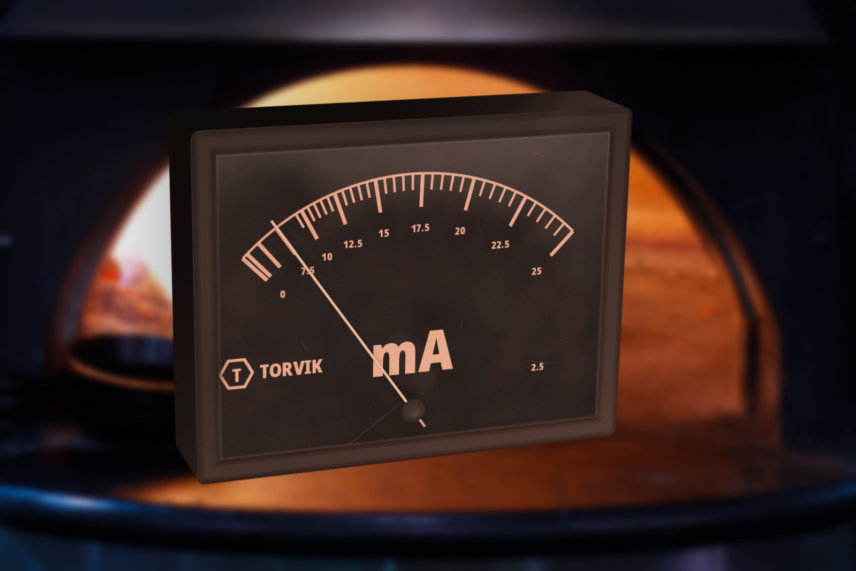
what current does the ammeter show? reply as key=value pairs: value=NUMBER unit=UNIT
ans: value=7.5 unit=mA
